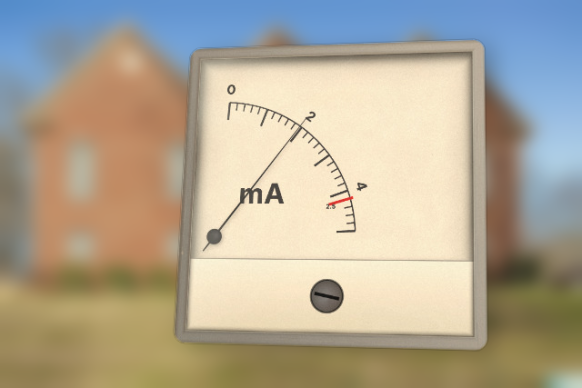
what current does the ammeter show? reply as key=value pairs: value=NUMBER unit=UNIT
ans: value=2 unit=mA
